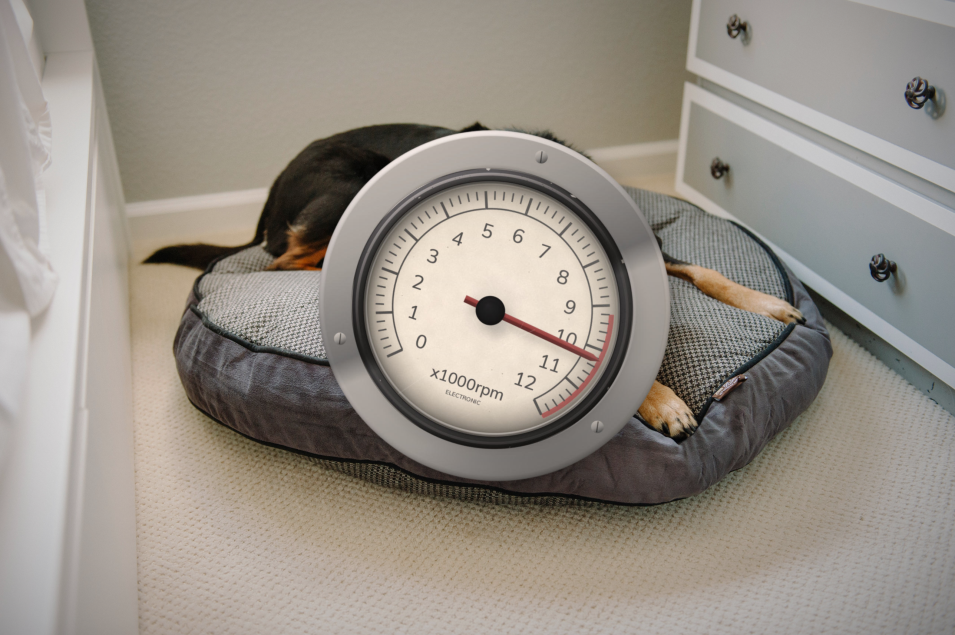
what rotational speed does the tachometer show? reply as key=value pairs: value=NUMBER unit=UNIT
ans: value=10200 unit=rpm
